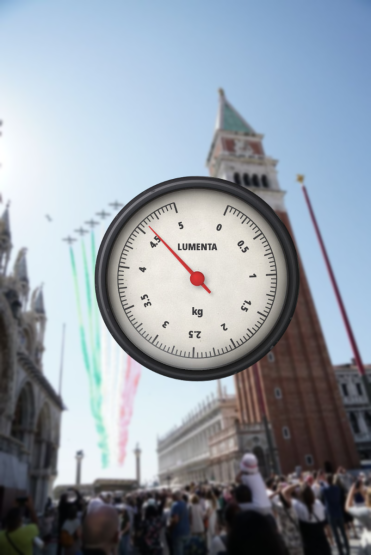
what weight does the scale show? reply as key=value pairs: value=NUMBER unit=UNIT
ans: value=4.6 unit=kg
